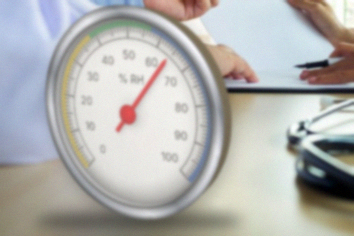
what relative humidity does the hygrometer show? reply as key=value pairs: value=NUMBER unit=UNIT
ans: value=65 unit=%
